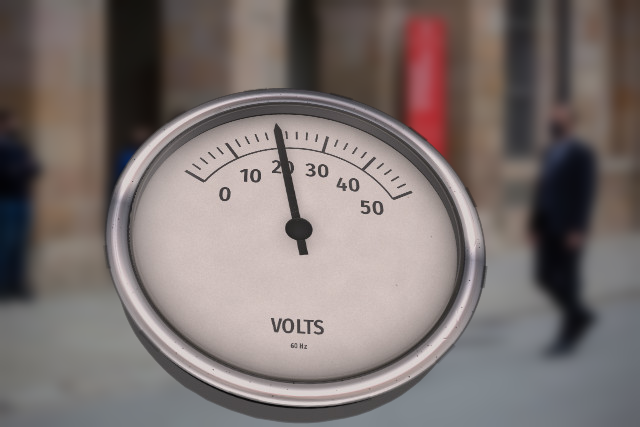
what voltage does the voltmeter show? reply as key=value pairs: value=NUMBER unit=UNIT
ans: value=20 unit=V
